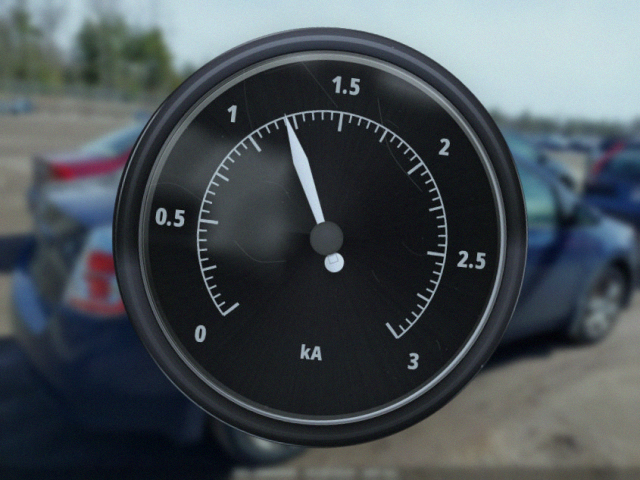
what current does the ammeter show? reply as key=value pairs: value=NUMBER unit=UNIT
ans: value=1.2 unit=kA
